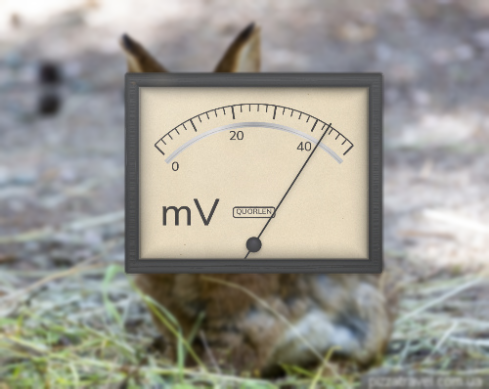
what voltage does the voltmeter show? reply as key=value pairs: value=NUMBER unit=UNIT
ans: value=43 unit=mV
